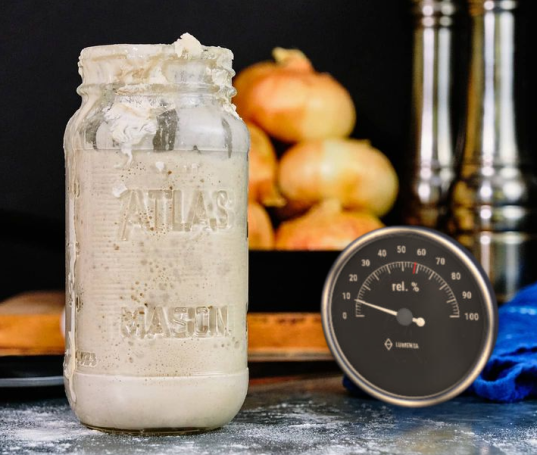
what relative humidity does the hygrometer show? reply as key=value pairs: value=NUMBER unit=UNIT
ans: value=10 unit=%
